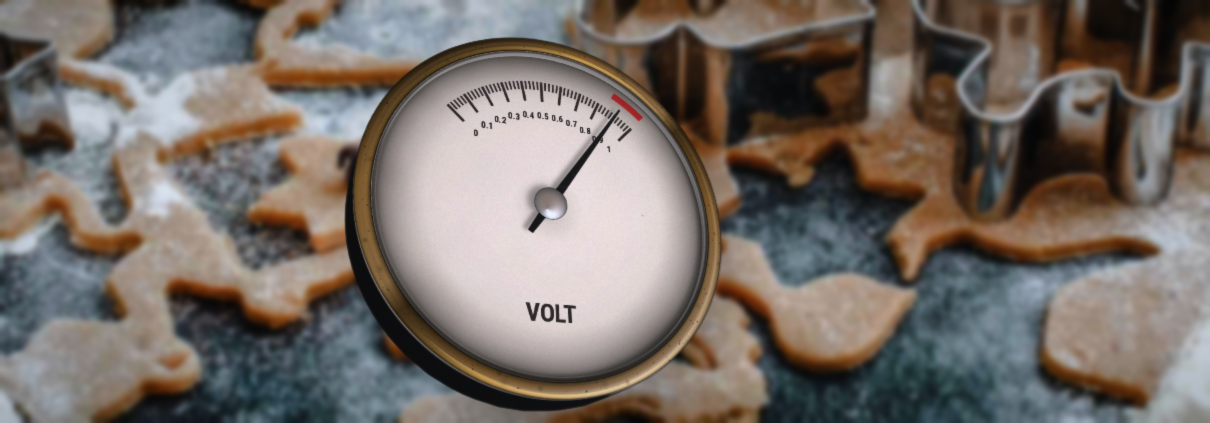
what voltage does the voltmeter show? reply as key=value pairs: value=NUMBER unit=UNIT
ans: value=0.9 unit=V
